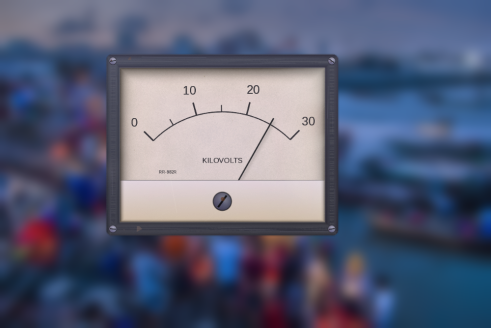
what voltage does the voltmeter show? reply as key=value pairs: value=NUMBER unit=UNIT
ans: value=25 unit=kV
